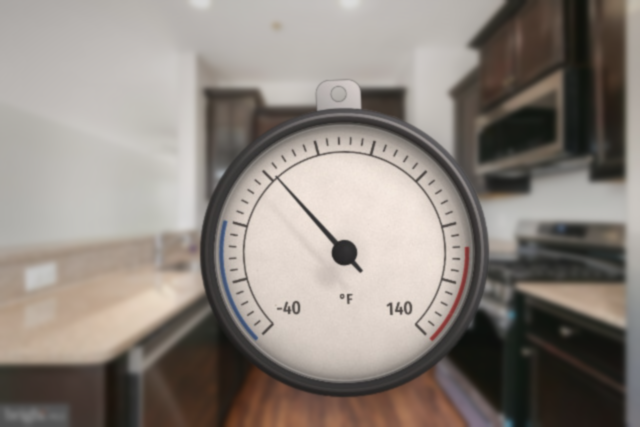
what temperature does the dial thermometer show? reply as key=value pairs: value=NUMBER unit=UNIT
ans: value=22 unit=°F
